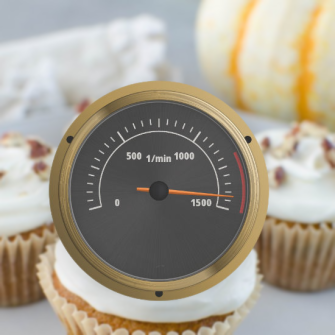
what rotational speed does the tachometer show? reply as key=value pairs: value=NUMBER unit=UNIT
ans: value=1425 unit=rpm
